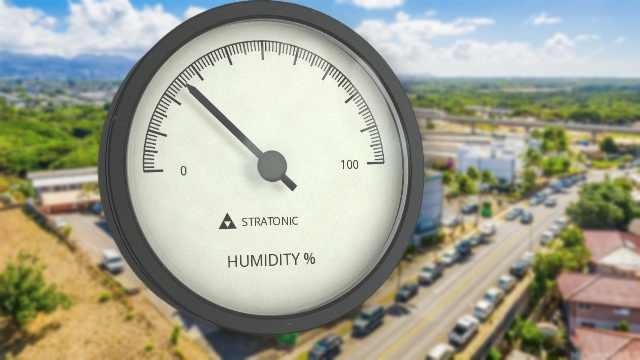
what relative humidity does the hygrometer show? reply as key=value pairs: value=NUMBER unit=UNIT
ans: value=25 unit=%
